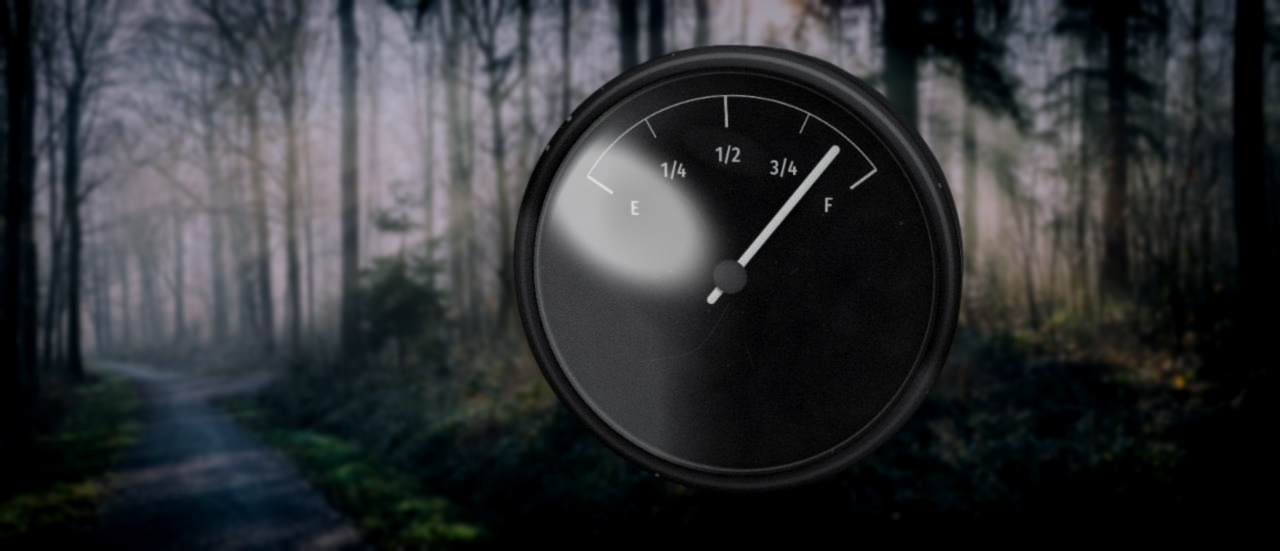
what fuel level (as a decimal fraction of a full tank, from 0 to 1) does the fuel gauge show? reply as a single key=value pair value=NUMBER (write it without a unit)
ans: value=0.875
